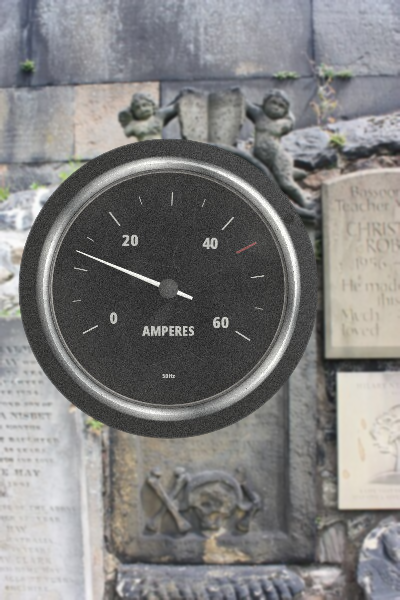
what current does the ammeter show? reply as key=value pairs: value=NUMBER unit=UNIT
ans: value=12.5 unit=A
